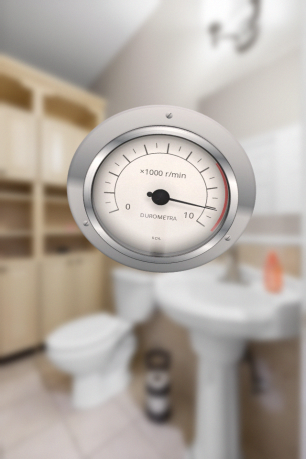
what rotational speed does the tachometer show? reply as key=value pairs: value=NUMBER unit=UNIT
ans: value=9000 unit=rpm
